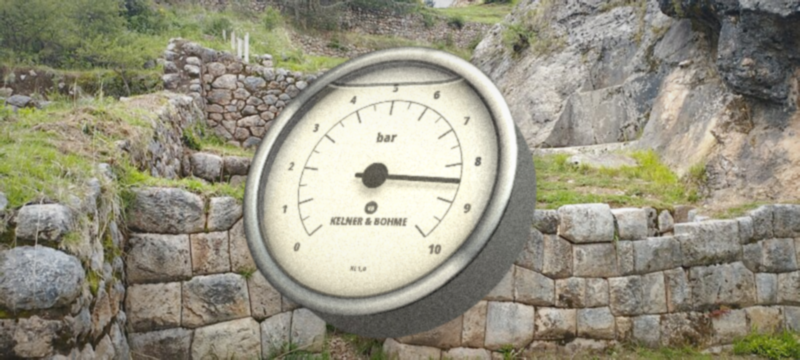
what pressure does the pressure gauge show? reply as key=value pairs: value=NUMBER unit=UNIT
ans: value=8.5 unit=bar
